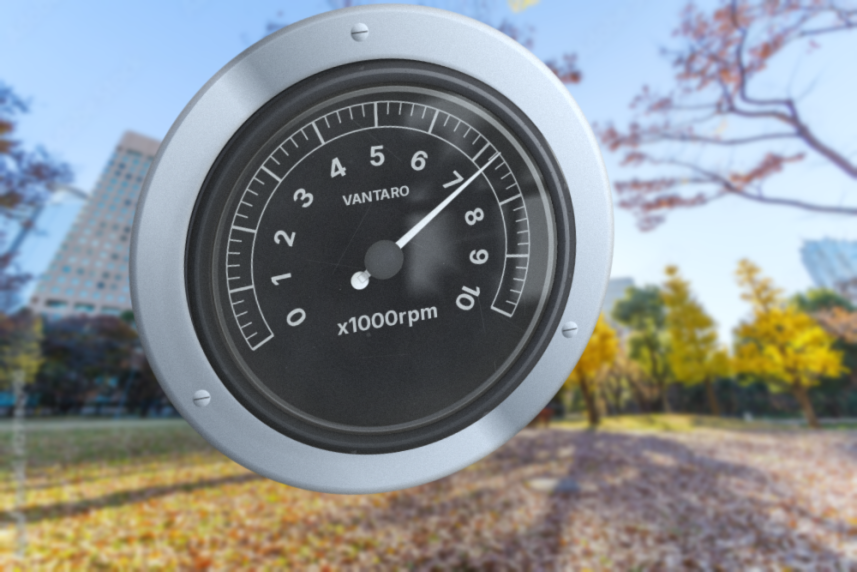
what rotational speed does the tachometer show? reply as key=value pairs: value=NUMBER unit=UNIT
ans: value=7200 unit=rpm
